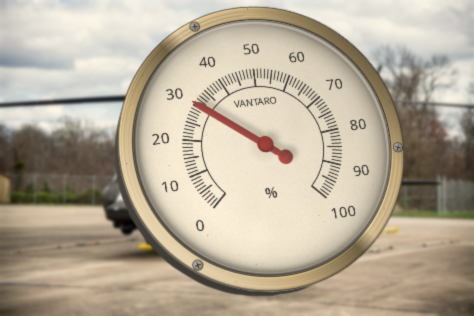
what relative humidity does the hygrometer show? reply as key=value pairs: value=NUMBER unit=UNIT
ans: value=30 unit=%
